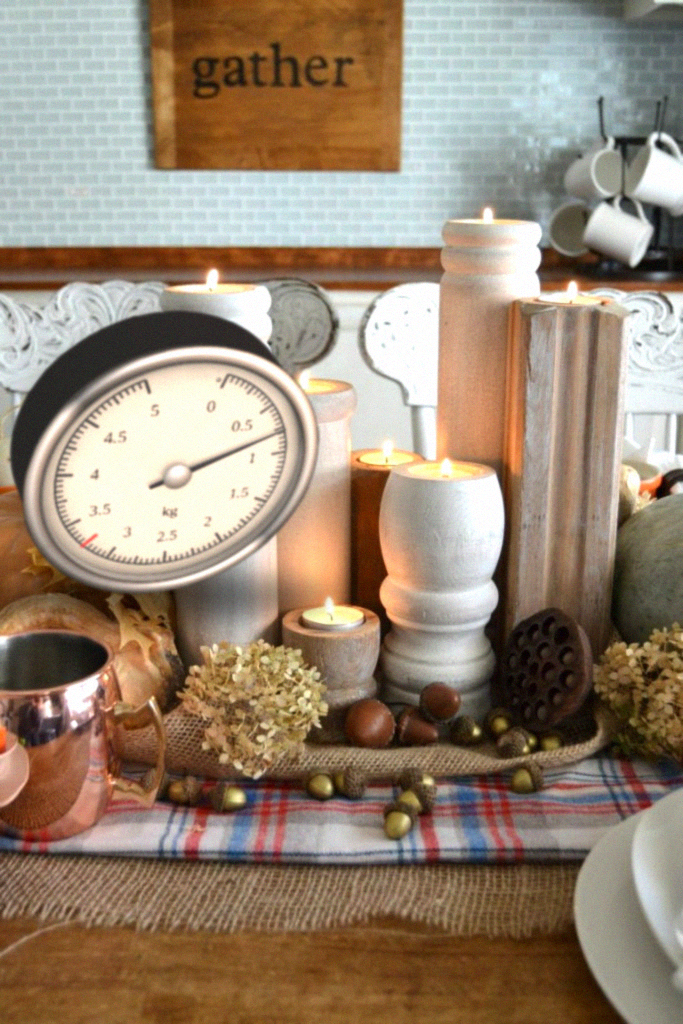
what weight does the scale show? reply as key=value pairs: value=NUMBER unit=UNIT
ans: value=0.75 unit=kg
